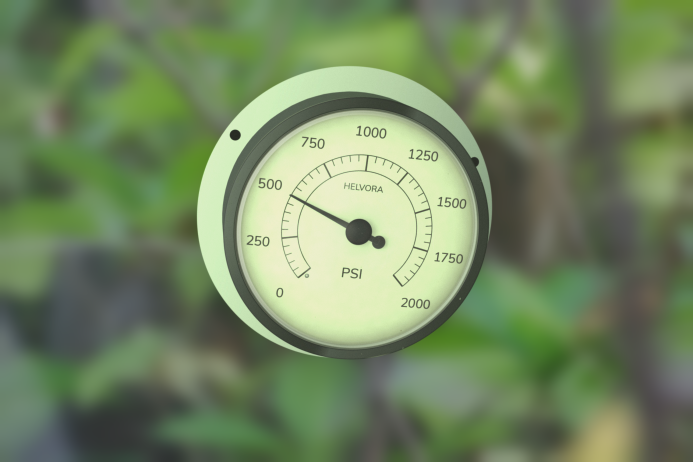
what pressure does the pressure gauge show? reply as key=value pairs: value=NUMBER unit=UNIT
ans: value=500 unit=psi
